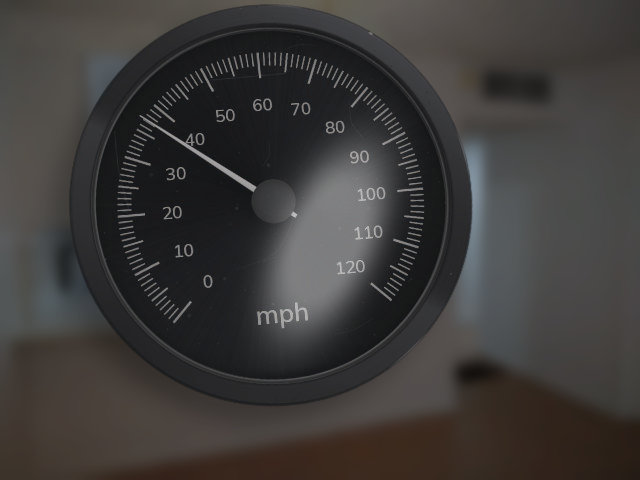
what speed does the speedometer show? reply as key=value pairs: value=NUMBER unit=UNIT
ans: value=37 unit=mph
